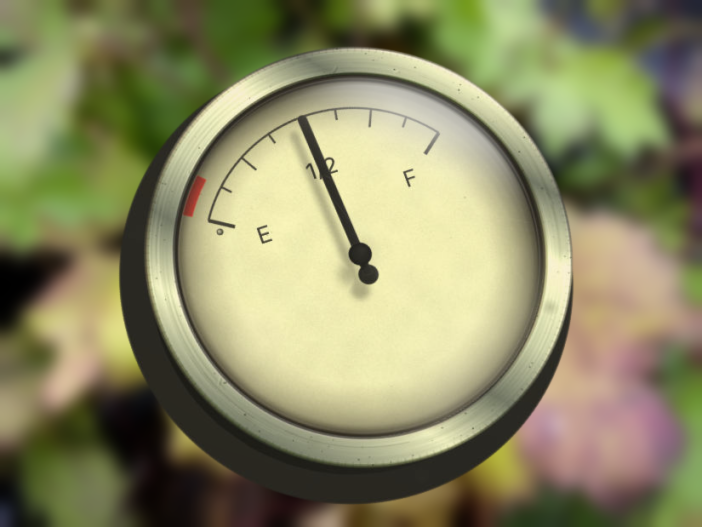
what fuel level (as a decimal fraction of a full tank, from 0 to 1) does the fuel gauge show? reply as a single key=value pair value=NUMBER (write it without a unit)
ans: value=0.5
